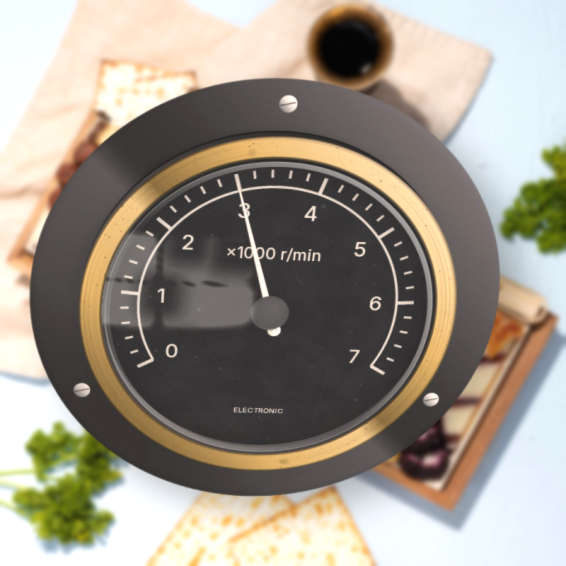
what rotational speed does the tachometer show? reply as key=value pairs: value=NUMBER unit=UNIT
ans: value=3000 unit=rpm
